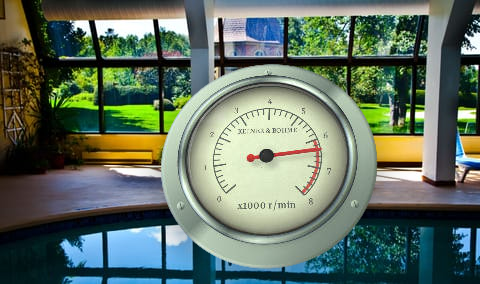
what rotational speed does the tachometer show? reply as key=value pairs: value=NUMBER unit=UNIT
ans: value=6400 unit=rpm
